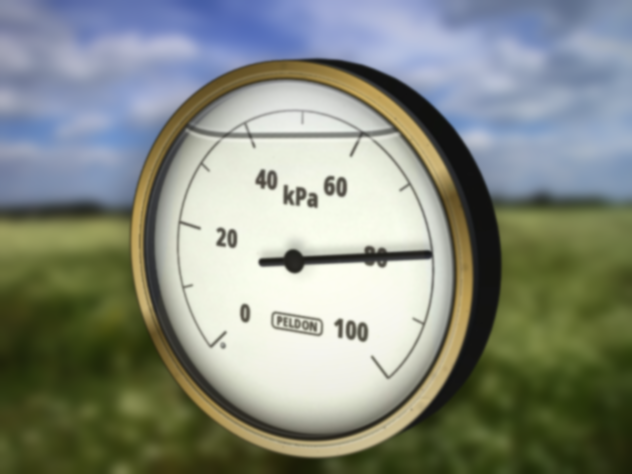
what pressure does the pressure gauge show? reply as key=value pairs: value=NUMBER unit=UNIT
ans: value=80 unit=kPa
